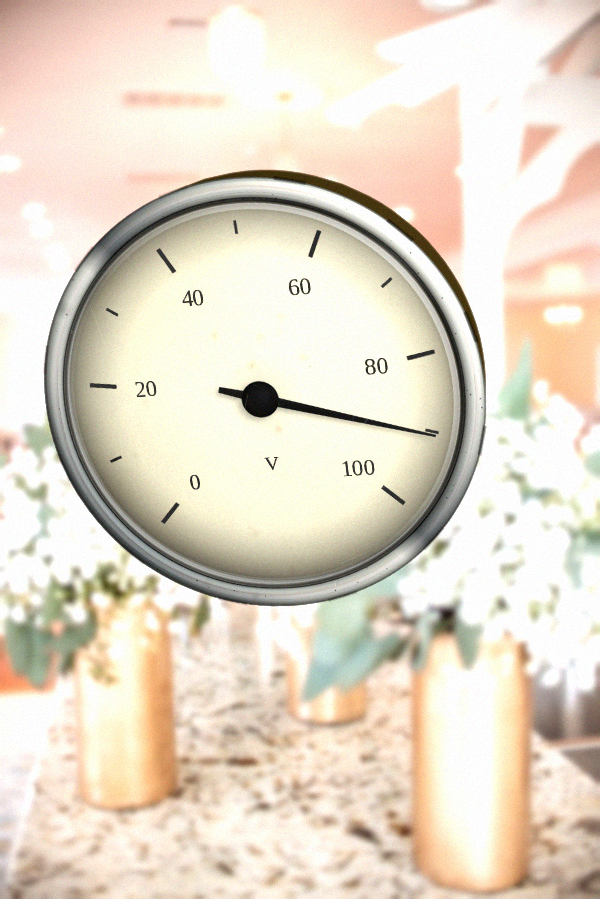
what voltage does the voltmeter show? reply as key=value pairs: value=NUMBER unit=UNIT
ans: value=90 unit=V
